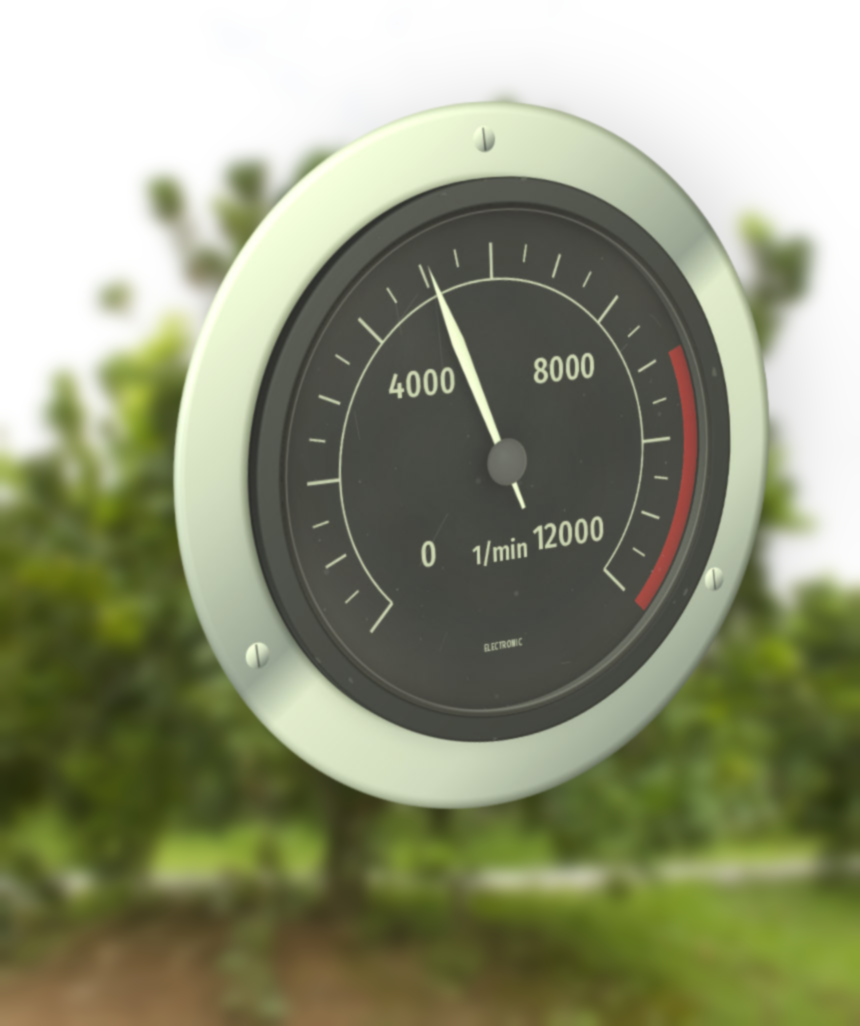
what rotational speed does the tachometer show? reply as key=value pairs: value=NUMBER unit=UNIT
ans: value=5000 unit=rpm
